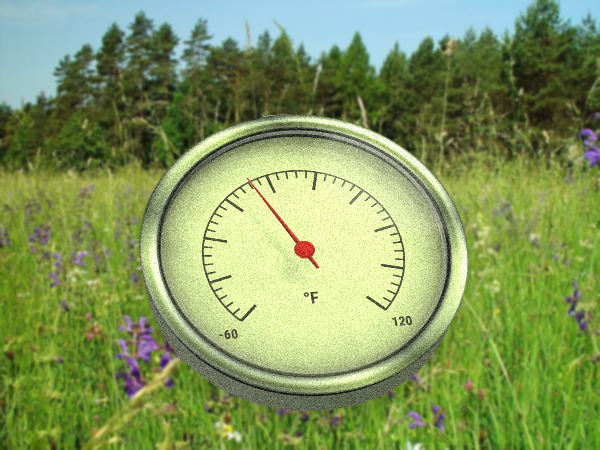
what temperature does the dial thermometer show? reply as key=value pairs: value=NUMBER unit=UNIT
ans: value=12 unit=°F
